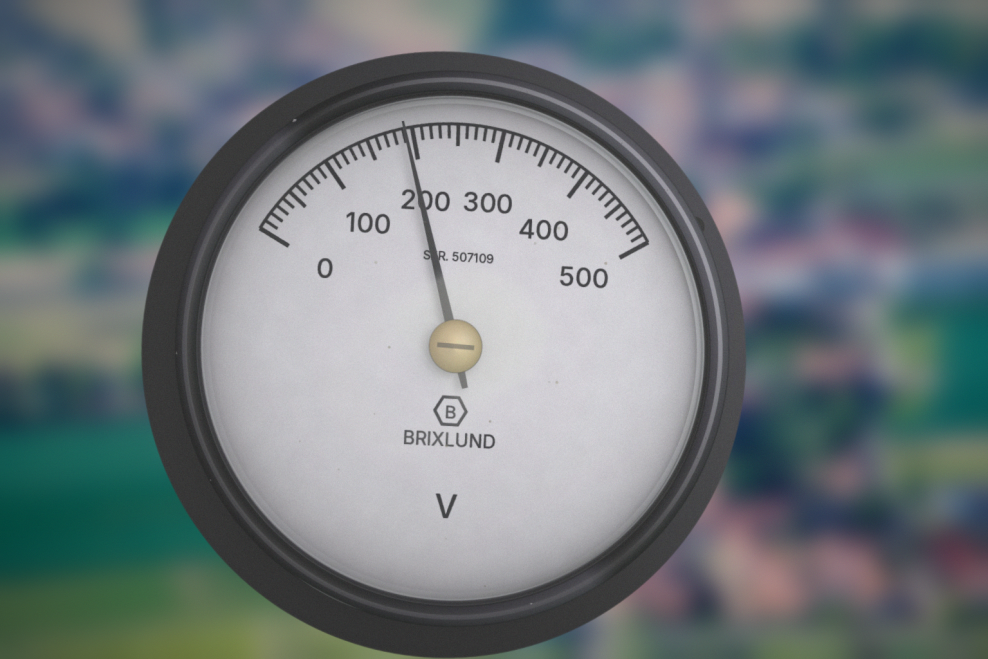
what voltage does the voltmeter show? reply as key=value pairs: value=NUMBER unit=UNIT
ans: value=190 unit=V
